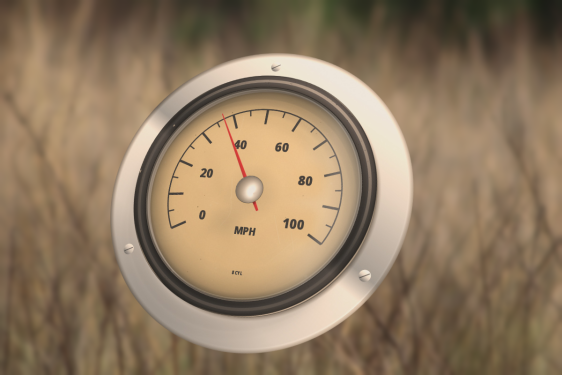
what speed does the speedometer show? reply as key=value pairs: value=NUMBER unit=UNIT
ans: value=37.5 unit=mph
